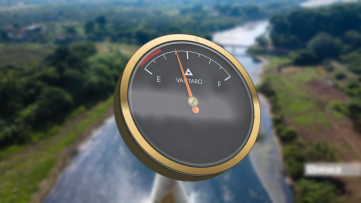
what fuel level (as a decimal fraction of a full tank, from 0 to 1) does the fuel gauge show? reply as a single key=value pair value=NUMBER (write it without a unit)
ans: value=0.375
